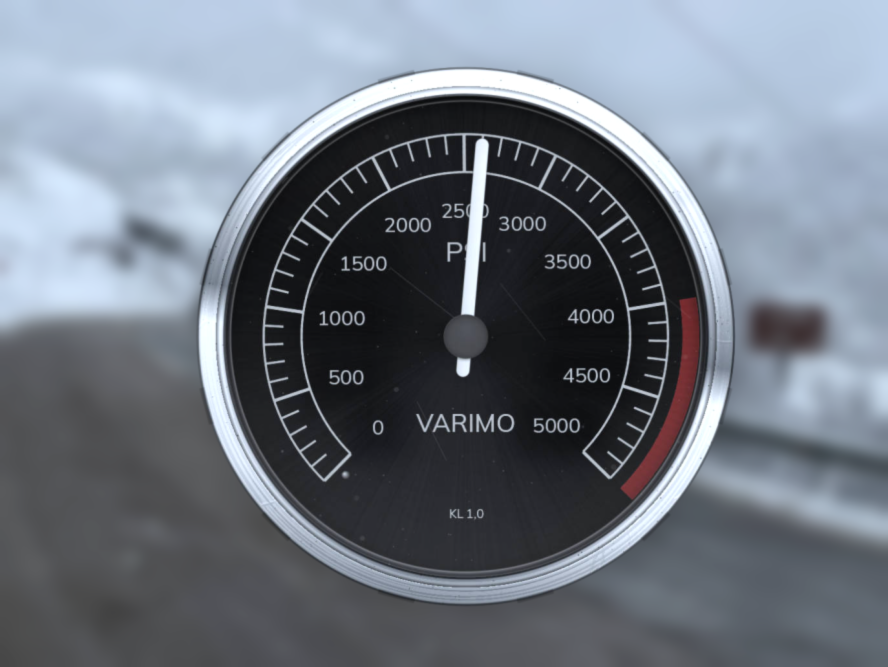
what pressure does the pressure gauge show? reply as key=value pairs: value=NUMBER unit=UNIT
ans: value=2600 unit=psi
